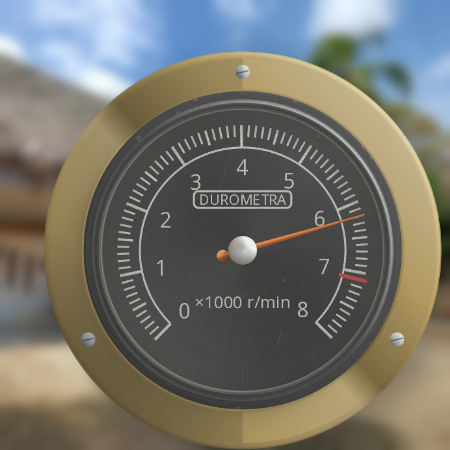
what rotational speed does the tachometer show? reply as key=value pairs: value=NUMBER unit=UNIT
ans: value=6200 unit=rpm
